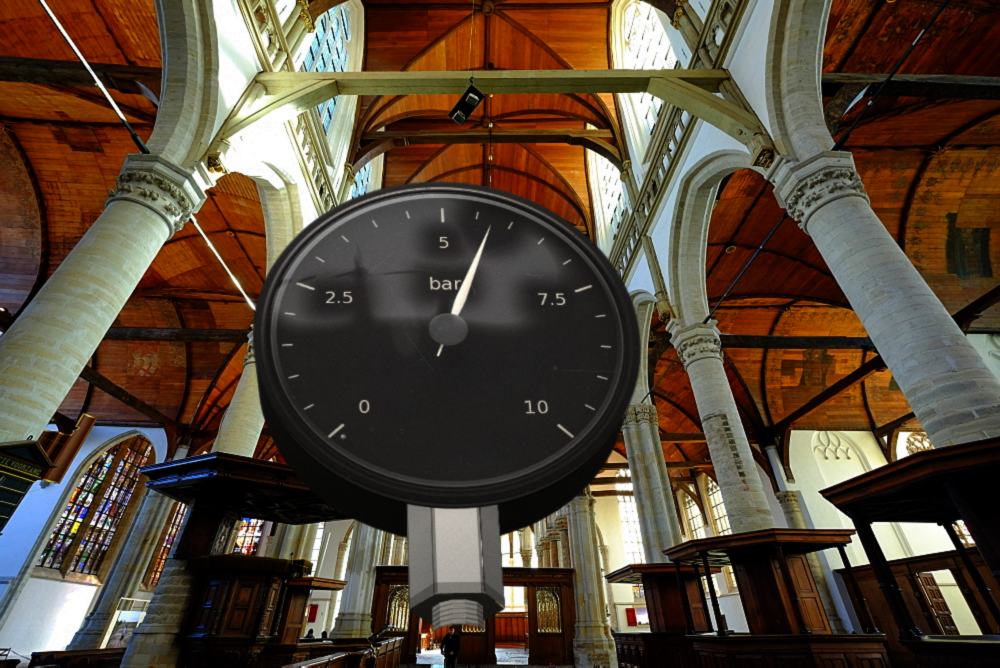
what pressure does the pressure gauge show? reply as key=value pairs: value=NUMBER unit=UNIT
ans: value=5.75 unit=bar
